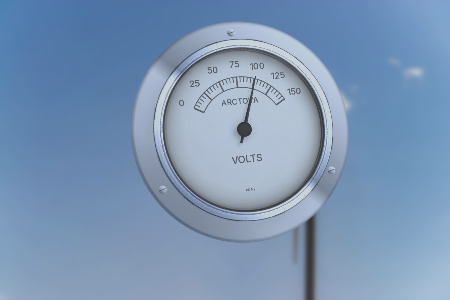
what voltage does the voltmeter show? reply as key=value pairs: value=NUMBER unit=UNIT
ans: value=100 unit=V
